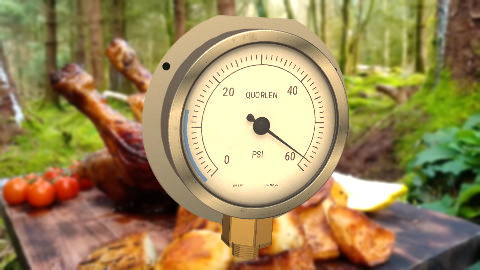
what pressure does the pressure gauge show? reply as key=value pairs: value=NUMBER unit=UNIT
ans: value=58 unit=psi
